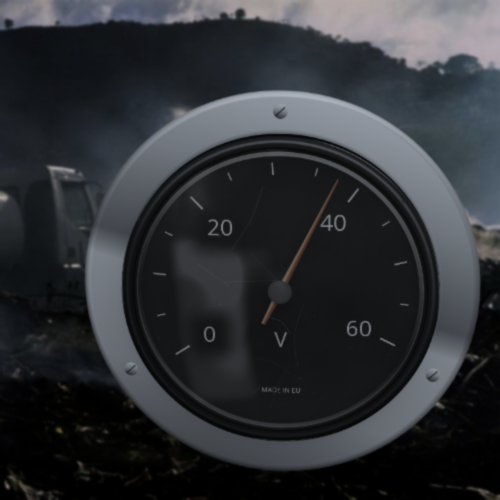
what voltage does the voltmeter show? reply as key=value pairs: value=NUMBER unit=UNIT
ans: value=37.5 unit=V
